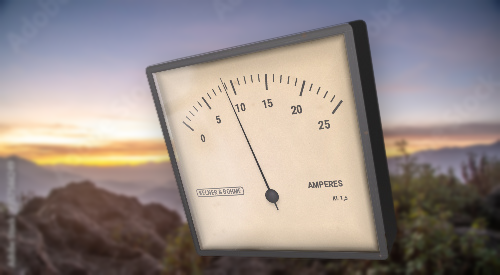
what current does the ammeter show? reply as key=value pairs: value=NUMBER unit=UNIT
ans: value=9 unit=A
